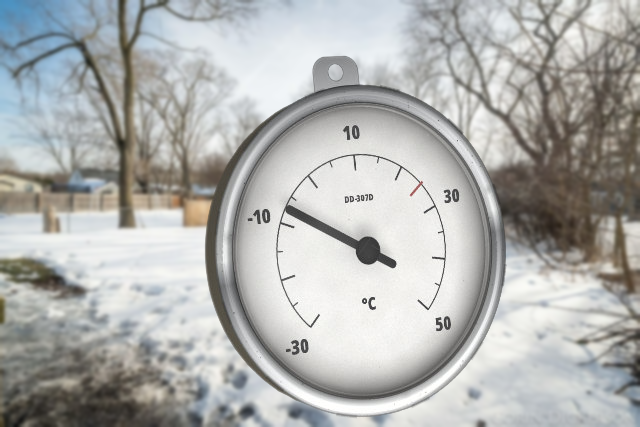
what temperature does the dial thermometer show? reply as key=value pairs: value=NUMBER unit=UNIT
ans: value=-7.5 unit=°C
